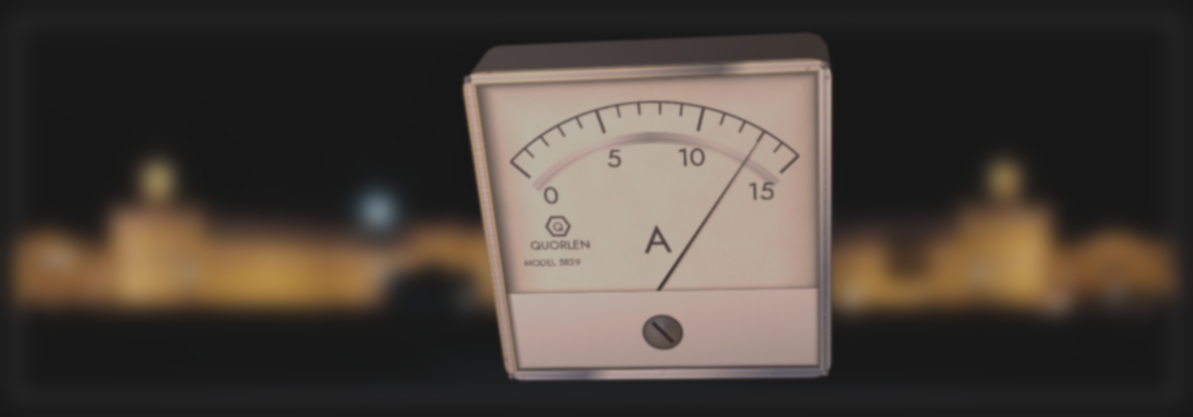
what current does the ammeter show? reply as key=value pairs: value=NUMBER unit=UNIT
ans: value=13 unit=A
